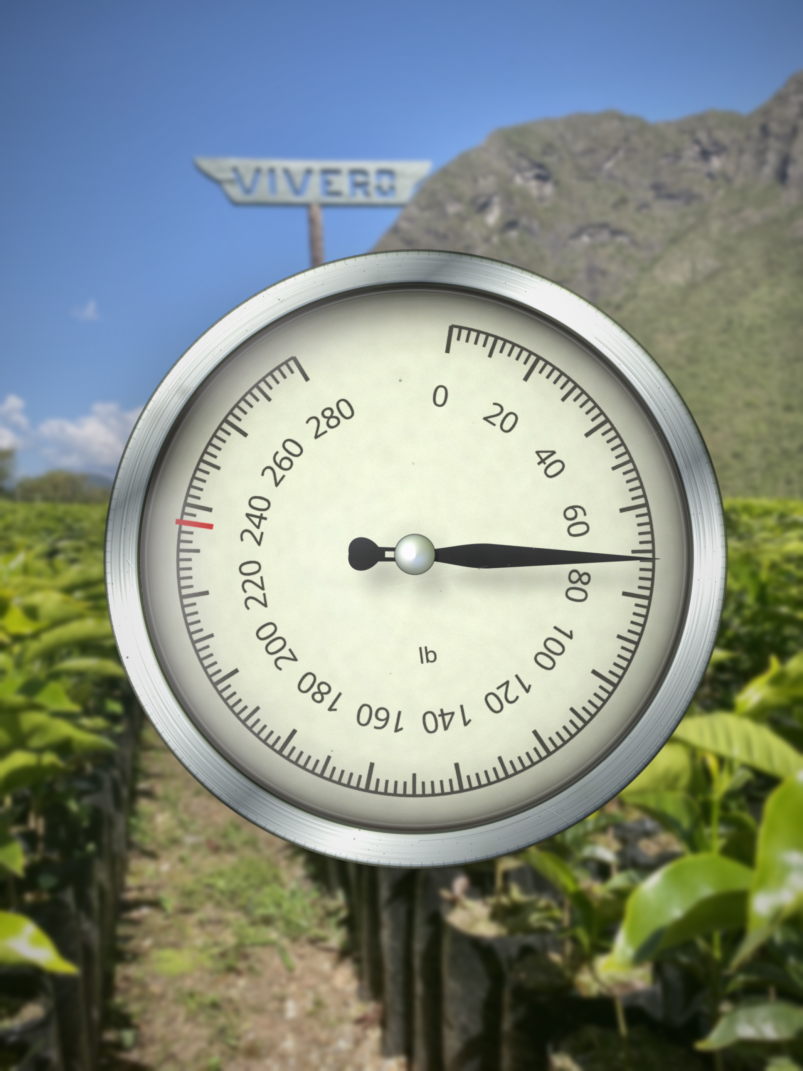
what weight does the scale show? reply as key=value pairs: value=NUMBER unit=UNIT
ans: value=72 unit=lb
